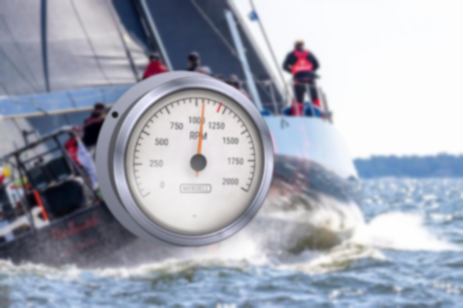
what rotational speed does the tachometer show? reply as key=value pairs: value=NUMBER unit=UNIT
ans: value=1050 unit=rpm
